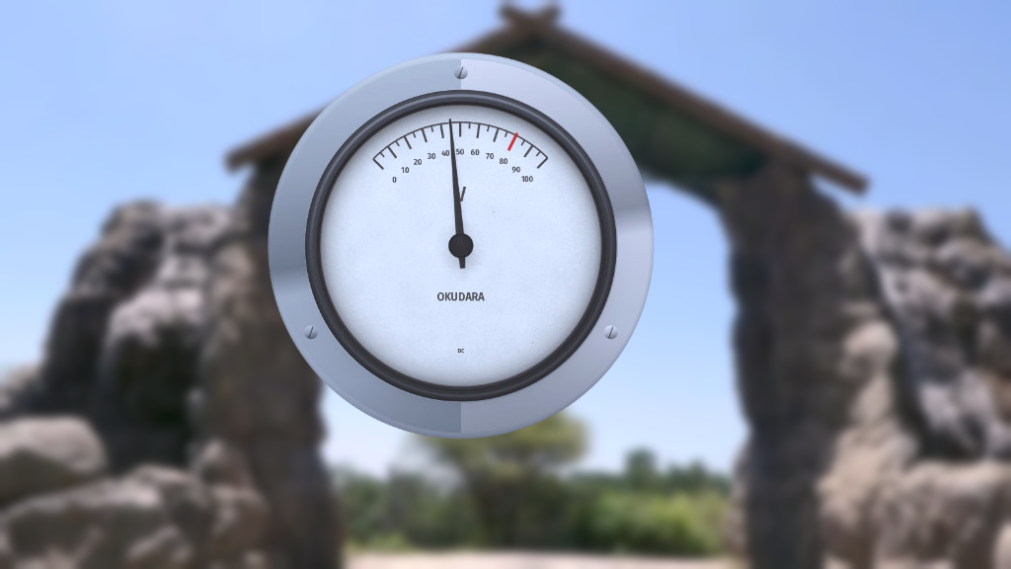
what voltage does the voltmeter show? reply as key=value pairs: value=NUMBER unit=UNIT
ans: value=45 unit=V
